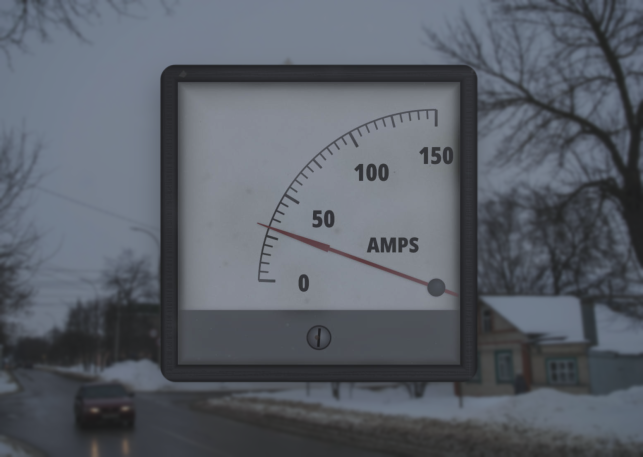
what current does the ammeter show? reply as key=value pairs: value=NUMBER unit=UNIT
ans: value=30 unit=A
